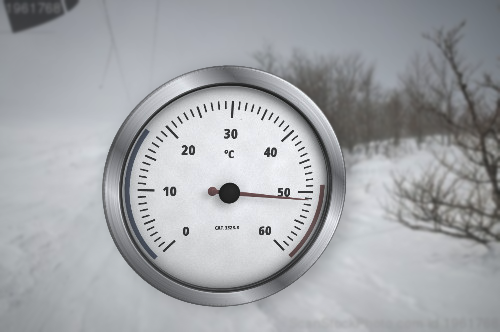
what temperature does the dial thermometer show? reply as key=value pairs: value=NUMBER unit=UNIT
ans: value=51 unit=°C
